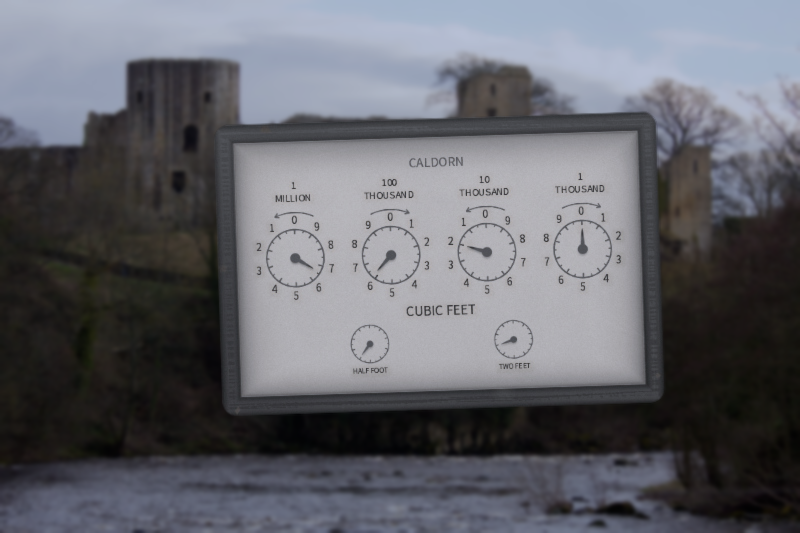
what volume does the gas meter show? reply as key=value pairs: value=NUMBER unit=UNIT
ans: value=662000 unit=ft³
